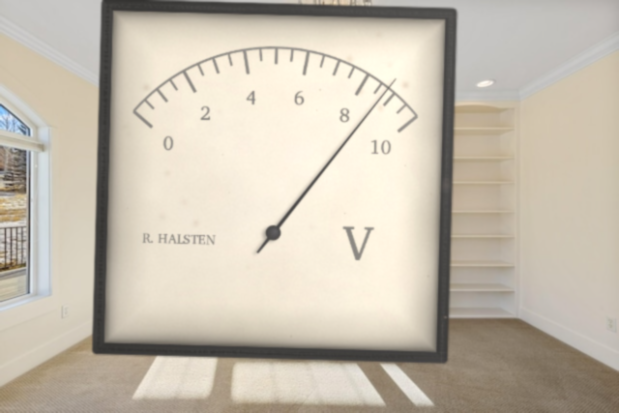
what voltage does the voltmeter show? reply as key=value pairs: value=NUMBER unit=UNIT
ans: value=8.75 unit=V
